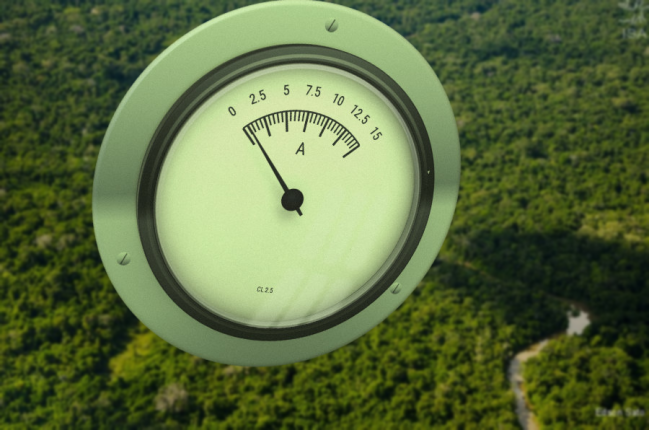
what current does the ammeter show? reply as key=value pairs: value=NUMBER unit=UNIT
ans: value=0.5 unit=A
